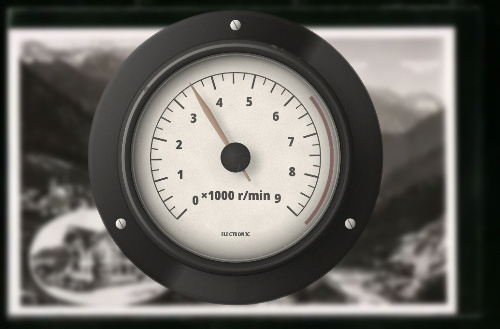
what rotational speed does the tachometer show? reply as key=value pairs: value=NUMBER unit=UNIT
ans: value=3500 unit=rpm
